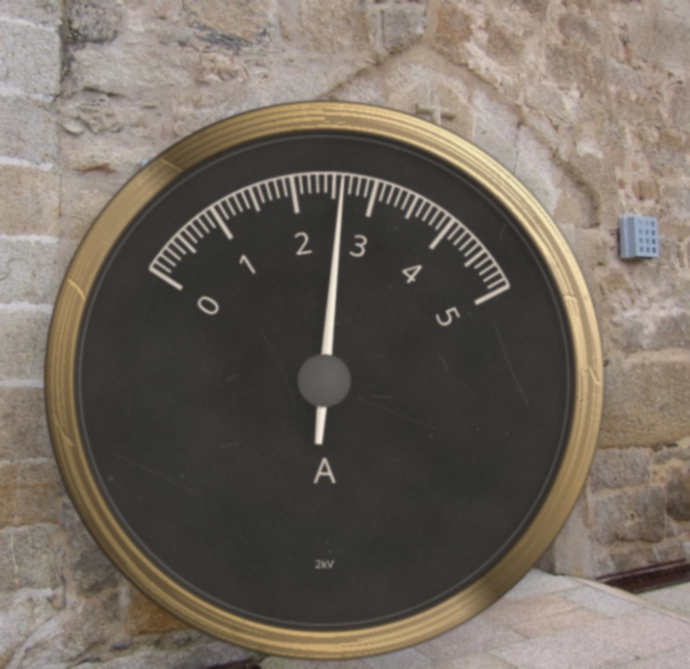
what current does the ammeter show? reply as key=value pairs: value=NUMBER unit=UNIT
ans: value=2.6 unit=A
